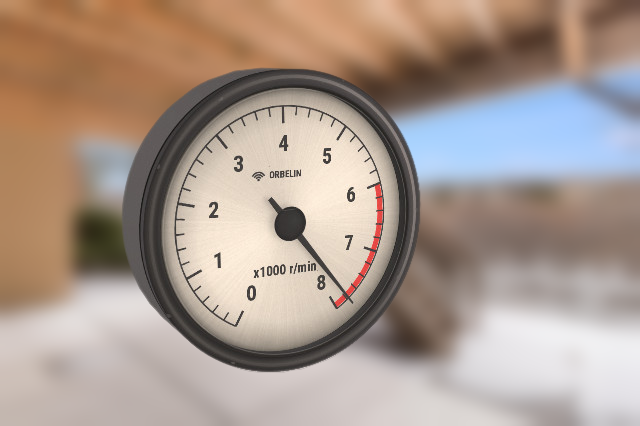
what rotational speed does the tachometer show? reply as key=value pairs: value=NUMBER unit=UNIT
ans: value=7800 unit=rpm
